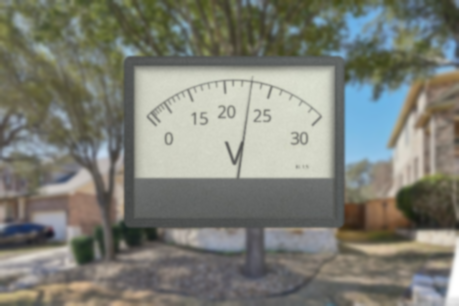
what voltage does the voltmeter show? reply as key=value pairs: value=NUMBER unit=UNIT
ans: value=23 unit=V
